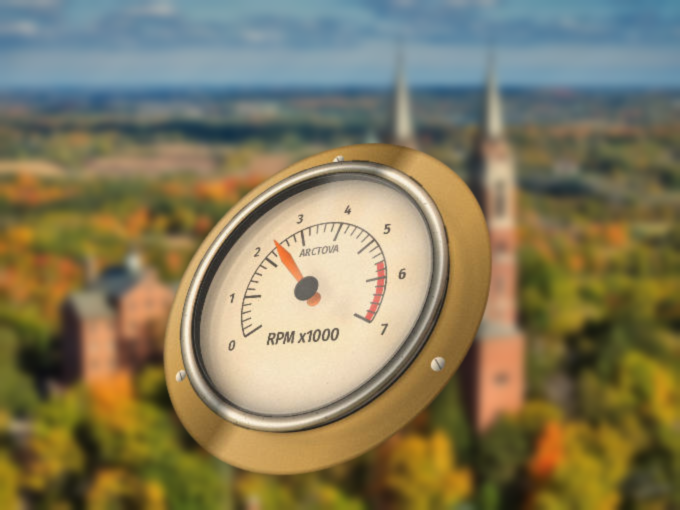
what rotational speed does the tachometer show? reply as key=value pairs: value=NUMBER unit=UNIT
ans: value=2400 unit=rpm
